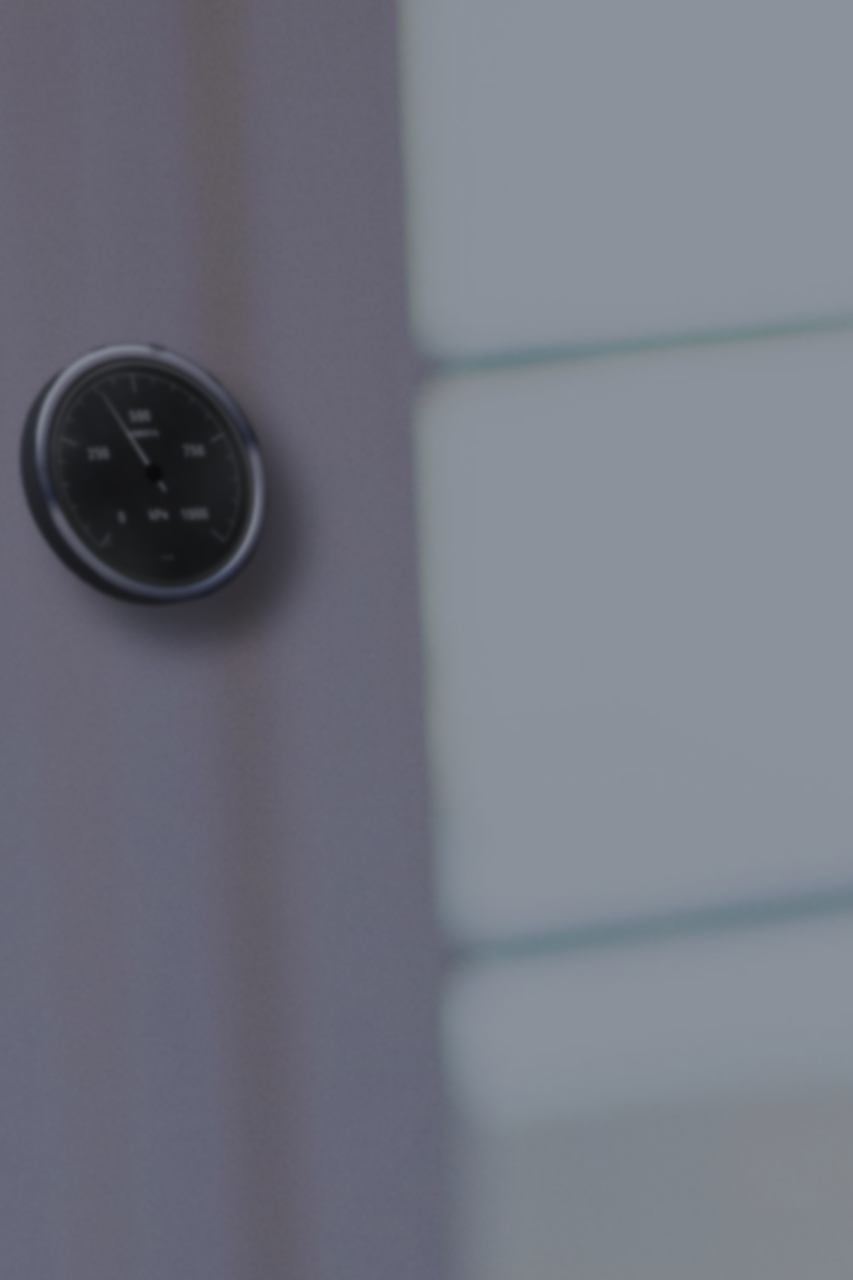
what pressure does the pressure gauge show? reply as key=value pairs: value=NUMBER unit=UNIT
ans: value=400 unit=kPa
